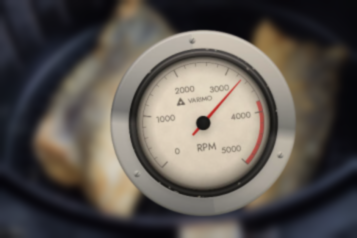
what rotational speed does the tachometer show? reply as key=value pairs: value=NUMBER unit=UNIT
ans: value=3300 unit=rpm
